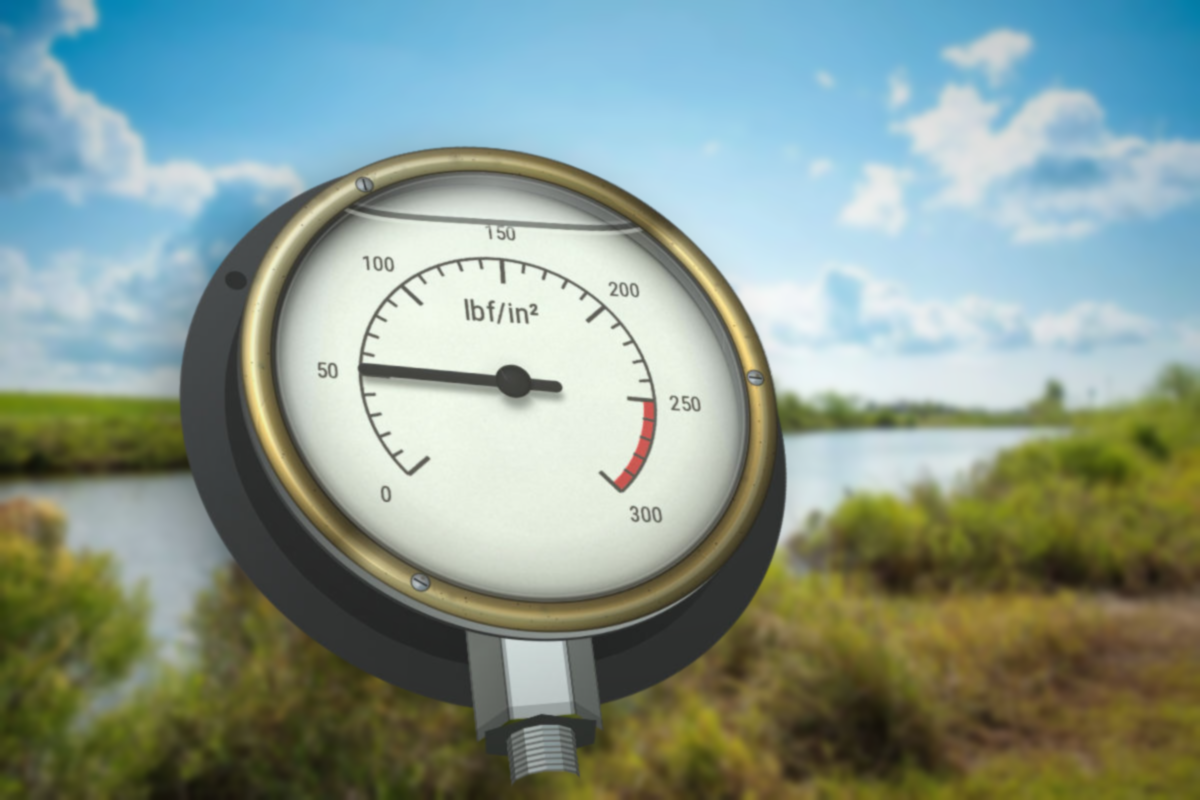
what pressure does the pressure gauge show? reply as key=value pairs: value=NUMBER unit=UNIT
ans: value=50 unit=psi
